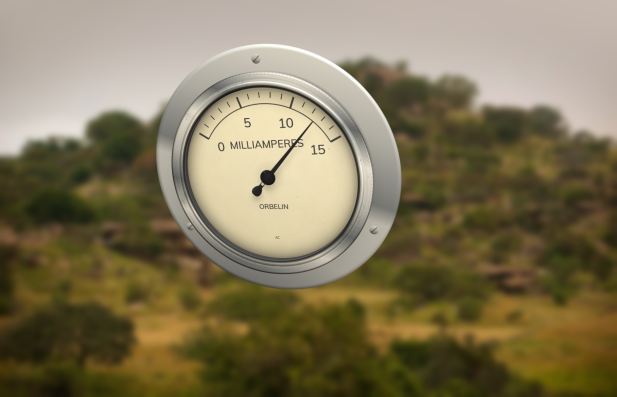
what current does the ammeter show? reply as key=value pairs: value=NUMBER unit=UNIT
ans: value=12.5 unit=mA
